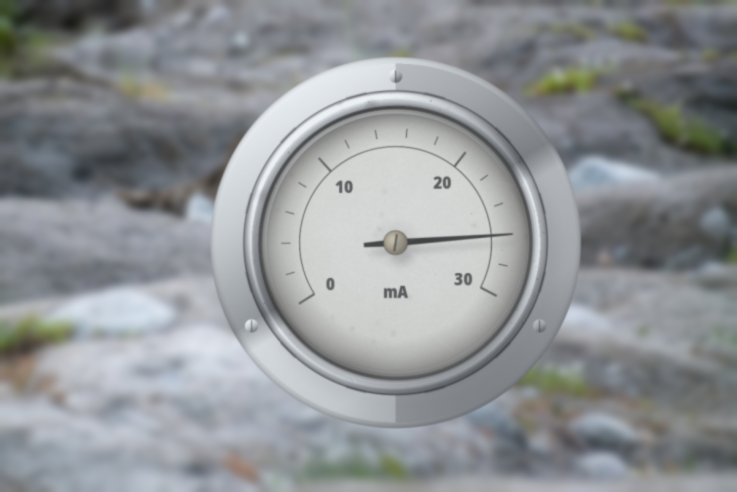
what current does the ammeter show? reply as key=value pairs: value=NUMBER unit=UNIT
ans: value=26 unit=mA
